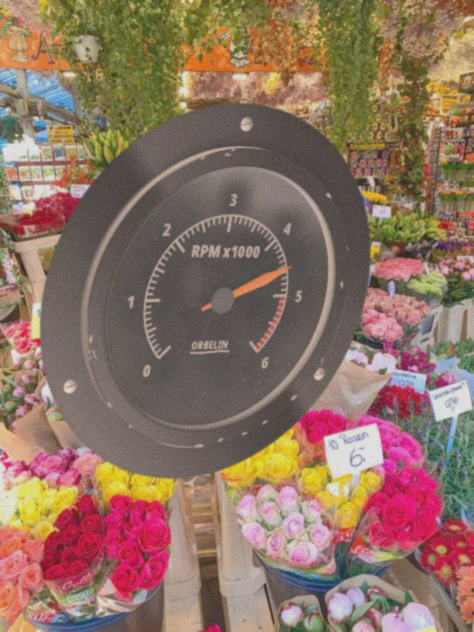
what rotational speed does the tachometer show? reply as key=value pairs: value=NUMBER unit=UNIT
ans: value=4500 unit=rpm
